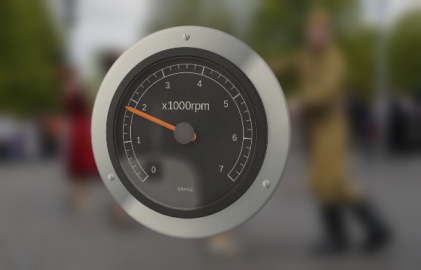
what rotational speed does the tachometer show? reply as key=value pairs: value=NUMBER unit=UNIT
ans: value=1800 unit=rpm
